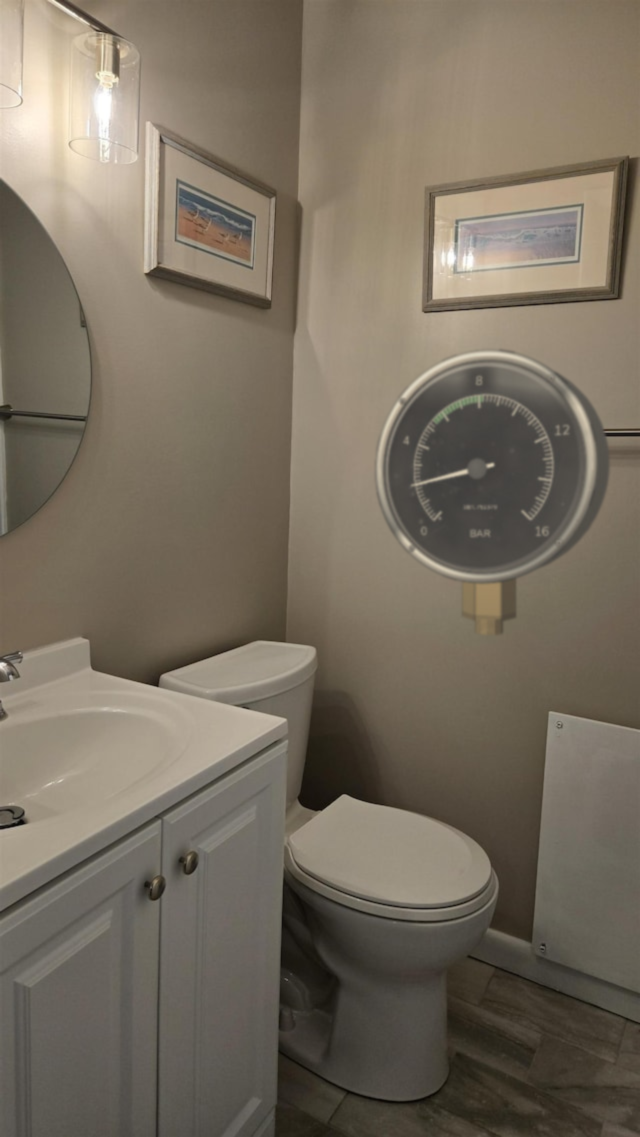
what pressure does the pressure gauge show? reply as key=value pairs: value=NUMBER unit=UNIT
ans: value=2 unit=bar
